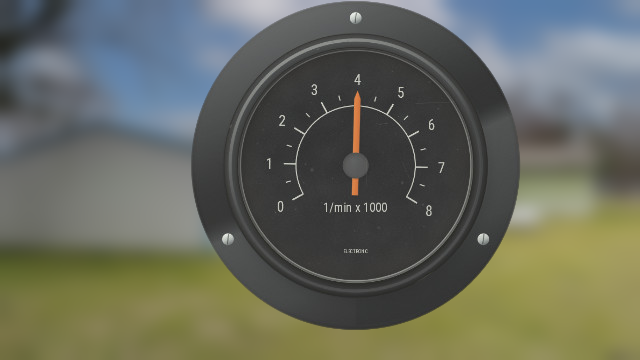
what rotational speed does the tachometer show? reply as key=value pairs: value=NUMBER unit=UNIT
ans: value=4000 unit=rpm
